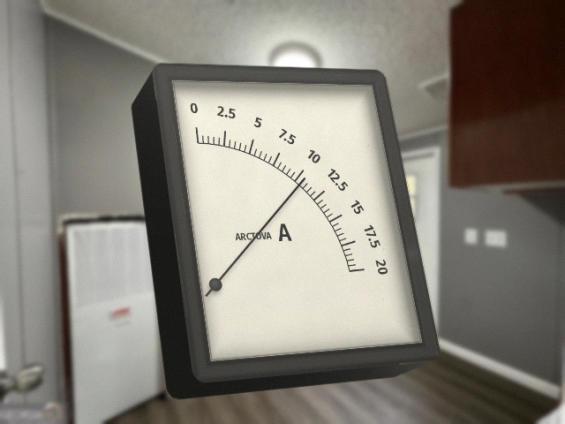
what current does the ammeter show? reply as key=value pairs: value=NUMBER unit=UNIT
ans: value=10.5 unit=A
